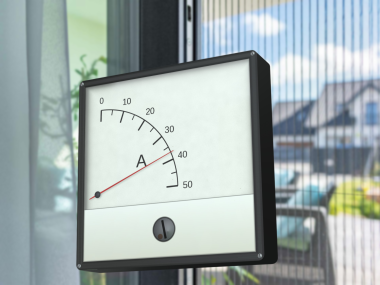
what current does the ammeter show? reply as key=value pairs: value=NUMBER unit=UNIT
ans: value=37.5 unit=A
